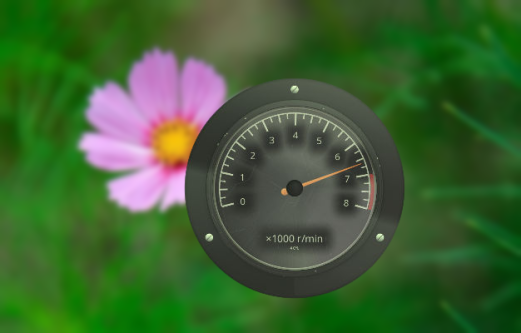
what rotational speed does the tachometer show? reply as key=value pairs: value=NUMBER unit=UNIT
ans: value=6625 unit=rpm
